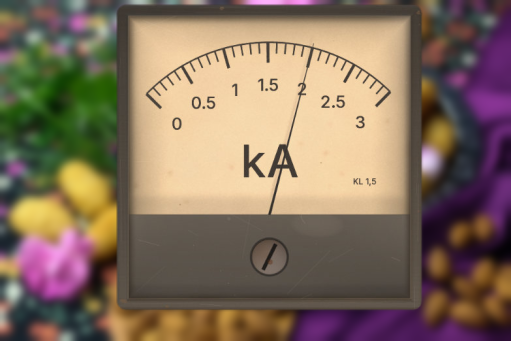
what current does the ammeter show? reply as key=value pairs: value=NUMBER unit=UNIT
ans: value=2 unit=kA
